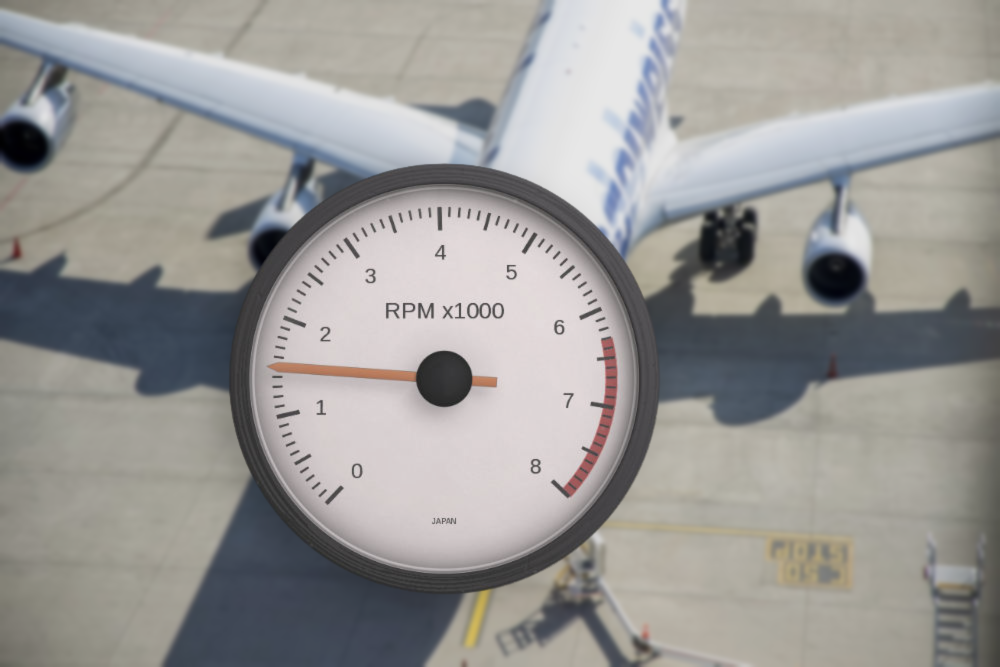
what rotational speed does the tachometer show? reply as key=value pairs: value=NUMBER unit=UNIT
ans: value=1500 unit=rpm
